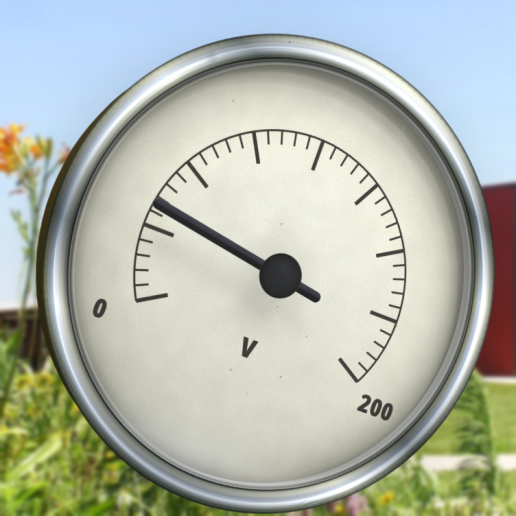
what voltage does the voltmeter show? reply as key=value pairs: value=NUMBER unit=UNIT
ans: value=32.5 unit=V
